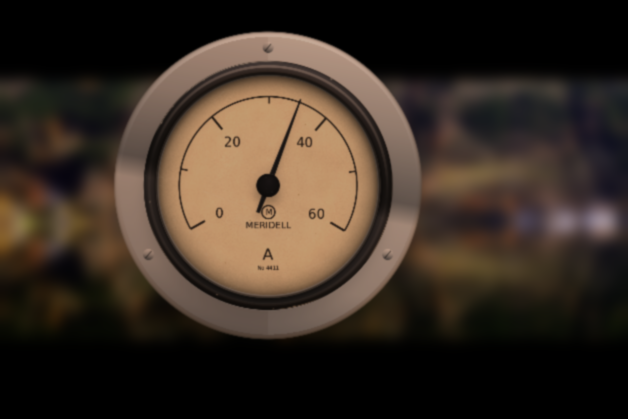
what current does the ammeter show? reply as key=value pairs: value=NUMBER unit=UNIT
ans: value=35 unit=A
